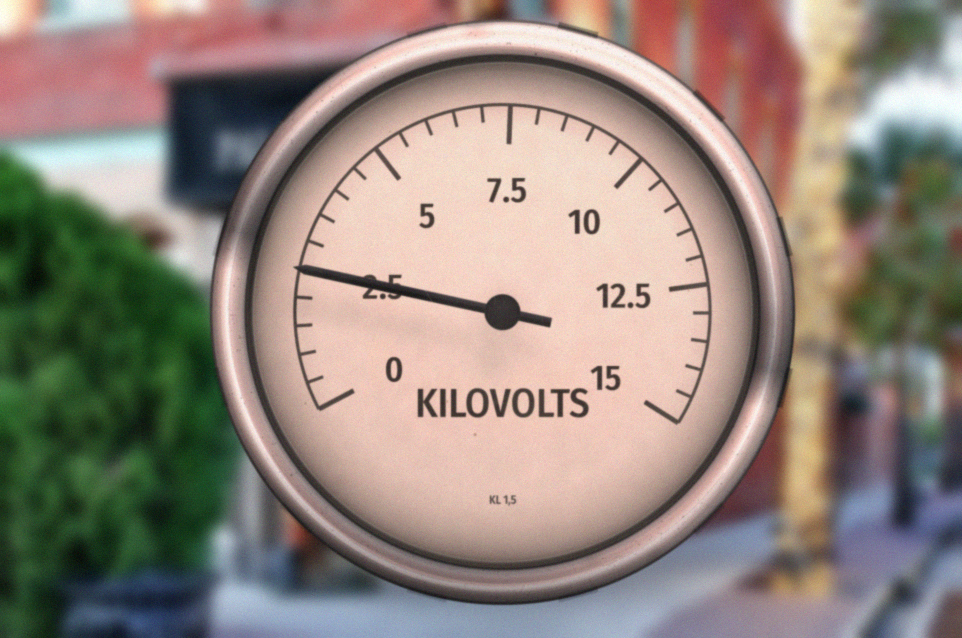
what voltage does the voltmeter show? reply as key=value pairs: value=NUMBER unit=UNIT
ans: value=2.5 unit=kV
